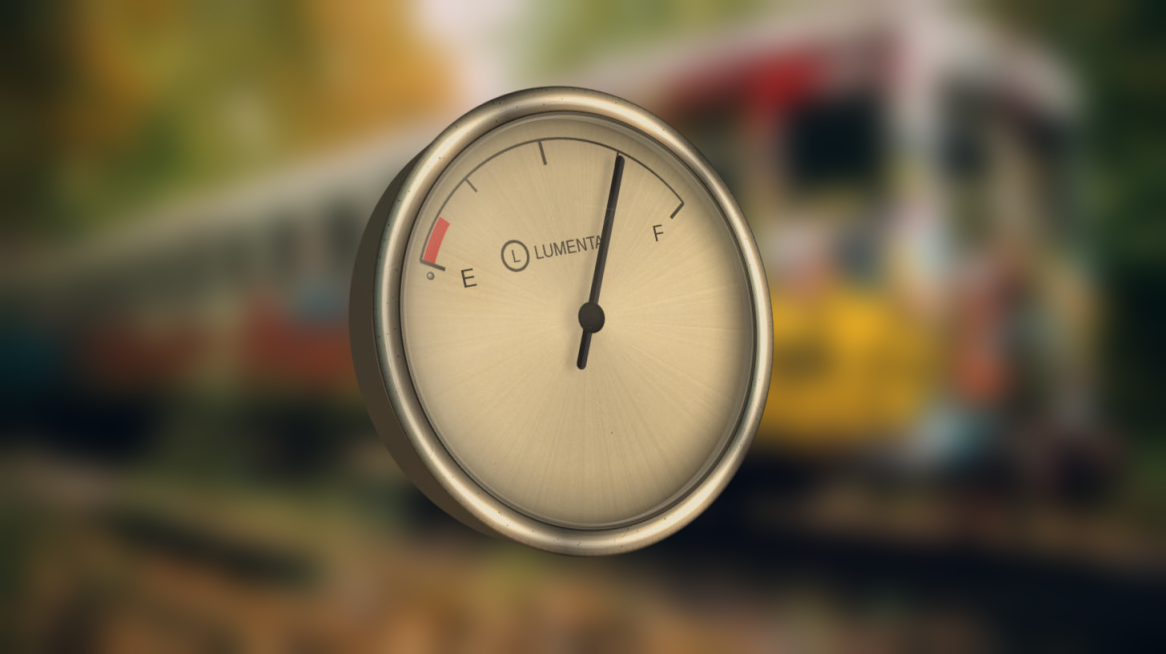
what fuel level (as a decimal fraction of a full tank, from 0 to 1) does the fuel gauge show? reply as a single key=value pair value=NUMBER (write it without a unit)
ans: value=0.75
